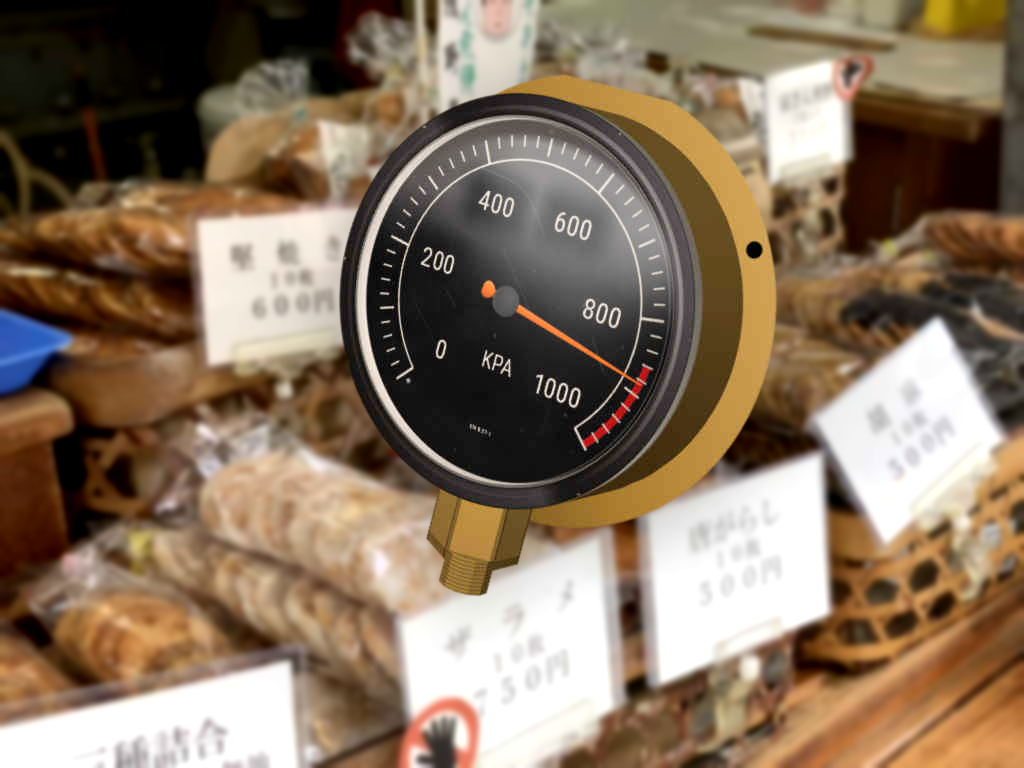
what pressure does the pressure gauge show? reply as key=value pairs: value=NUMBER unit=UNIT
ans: value=880 unit=kPa
